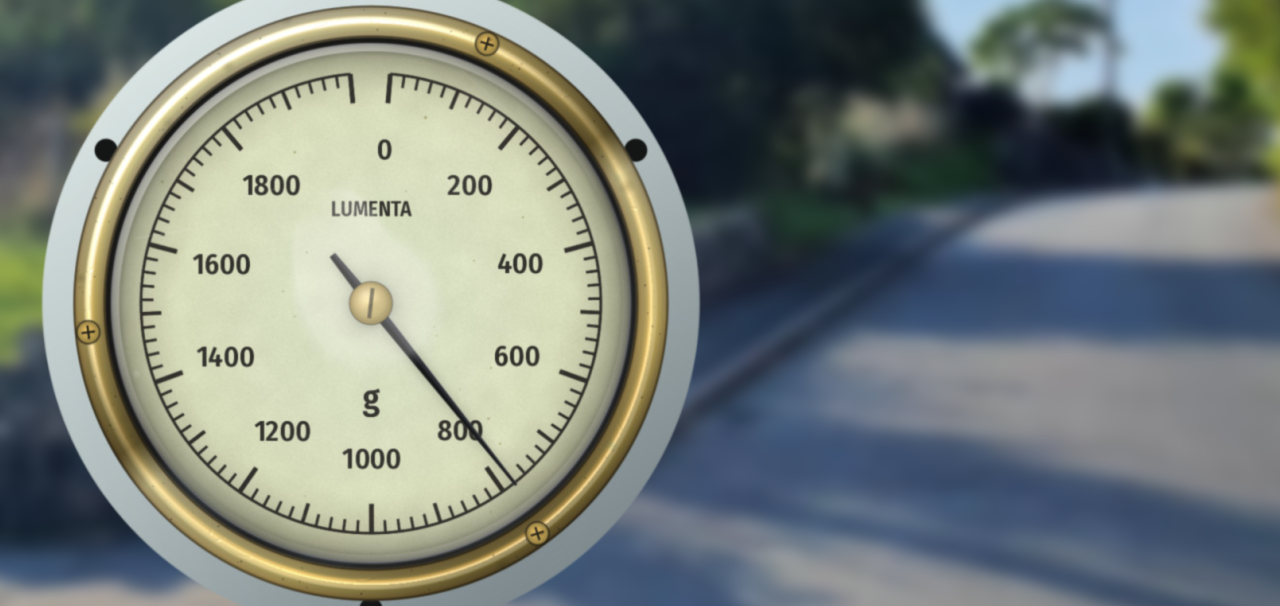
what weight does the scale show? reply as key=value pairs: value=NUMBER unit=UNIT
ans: value=780 unit=g
